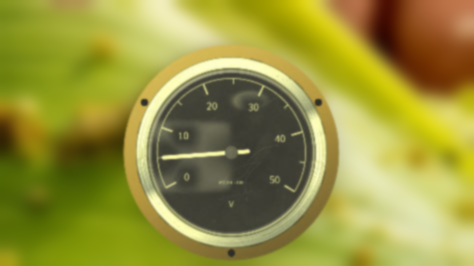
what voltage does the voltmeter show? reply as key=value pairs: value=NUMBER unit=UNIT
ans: value=5 unit=V
